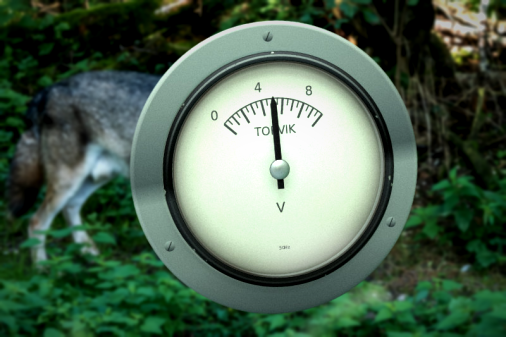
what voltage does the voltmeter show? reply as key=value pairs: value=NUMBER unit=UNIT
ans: value=5 unit=V
